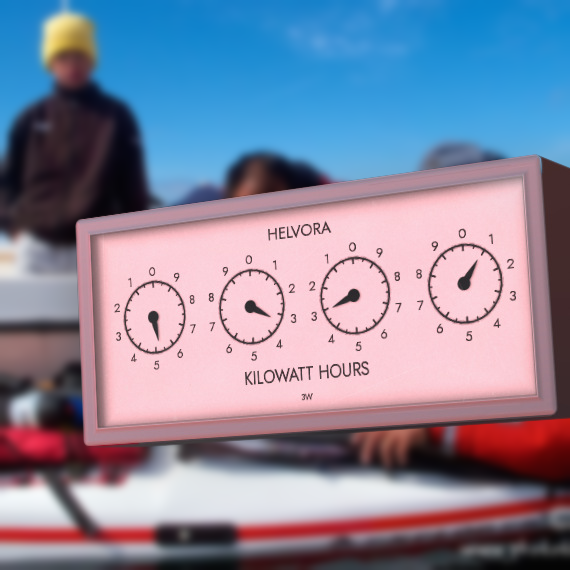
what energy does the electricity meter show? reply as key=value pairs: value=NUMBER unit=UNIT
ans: value=5331 unit=kWh
